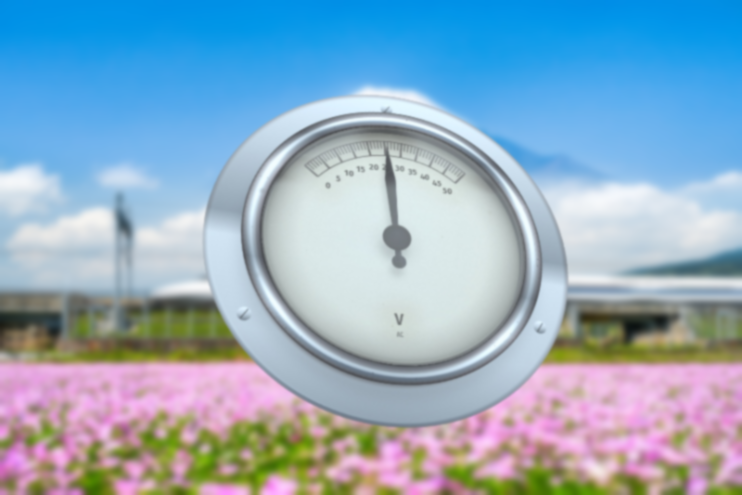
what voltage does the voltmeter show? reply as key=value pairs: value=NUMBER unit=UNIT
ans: value=25 unit=V
